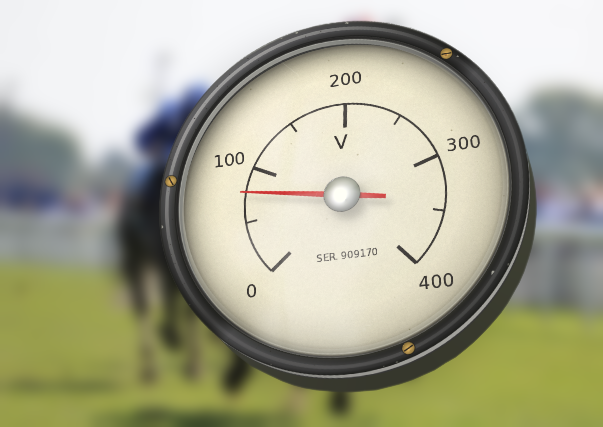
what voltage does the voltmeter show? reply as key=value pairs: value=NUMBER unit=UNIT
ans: value=75 unit=V
